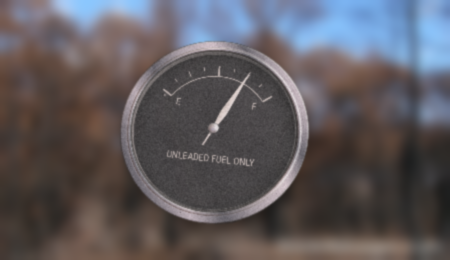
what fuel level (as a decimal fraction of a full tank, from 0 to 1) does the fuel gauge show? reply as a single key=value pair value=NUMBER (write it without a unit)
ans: value=0.75
